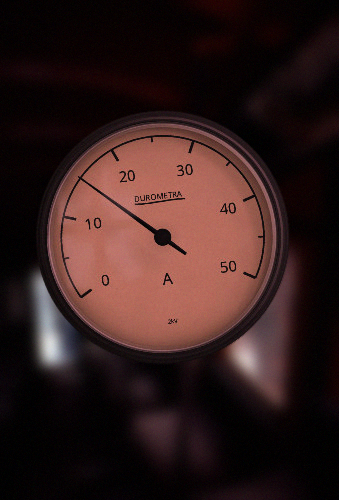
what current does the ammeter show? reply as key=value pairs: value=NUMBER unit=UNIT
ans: value=15 unit=A
